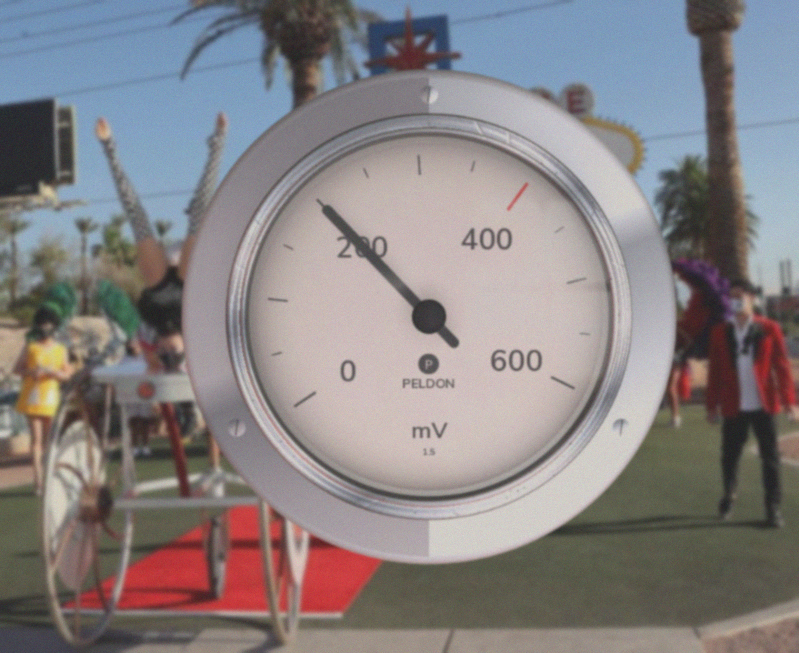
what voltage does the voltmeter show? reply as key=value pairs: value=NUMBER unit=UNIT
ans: value=200 unit=mV
